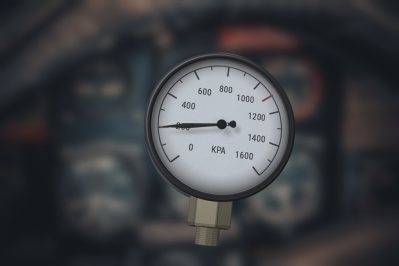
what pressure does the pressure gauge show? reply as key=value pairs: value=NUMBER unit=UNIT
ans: value=200 unit=kPa
